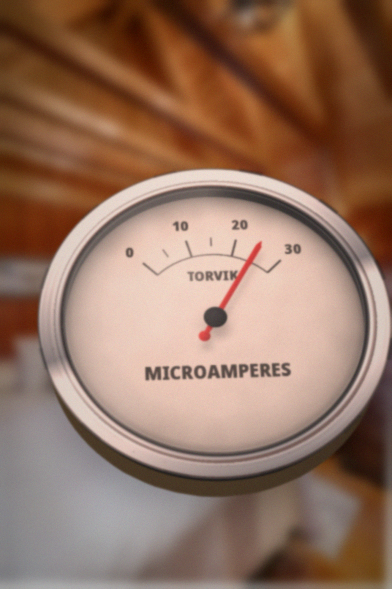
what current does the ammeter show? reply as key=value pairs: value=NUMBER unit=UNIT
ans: value=25 unit=µA
